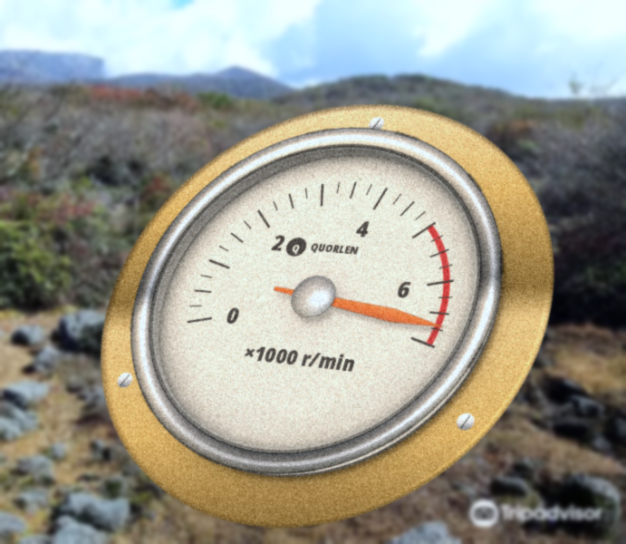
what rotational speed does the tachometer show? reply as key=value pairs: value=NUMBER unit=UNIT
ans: value=6750 unit=rpm
